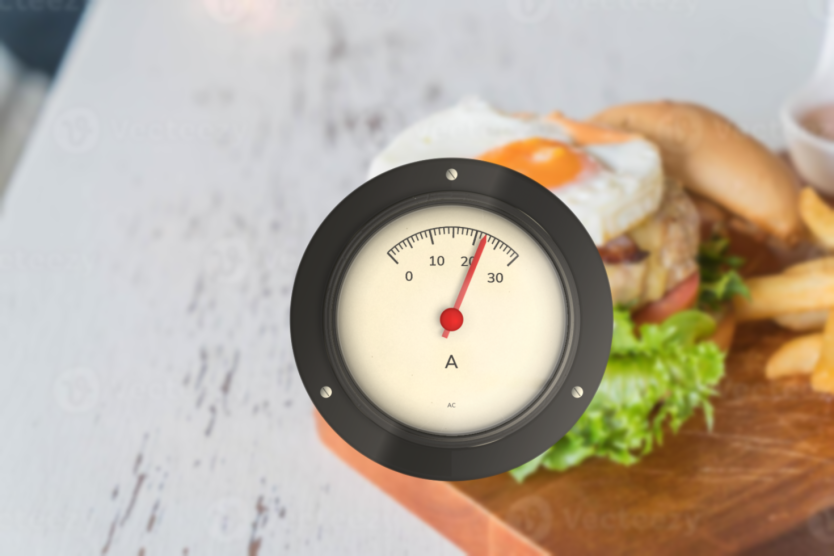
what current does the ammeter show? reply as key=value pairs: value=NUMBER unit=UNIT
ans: value=22 unit=A
